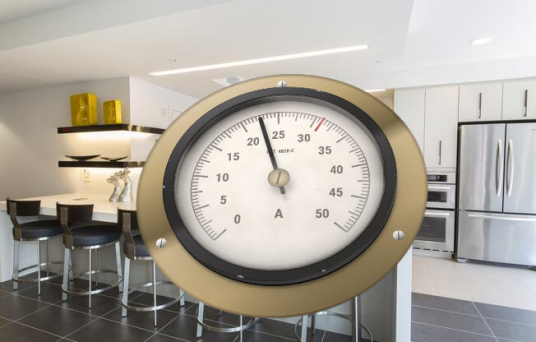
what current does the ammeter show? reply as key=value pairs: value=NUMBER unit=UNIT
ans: value=22.5 unit=A
